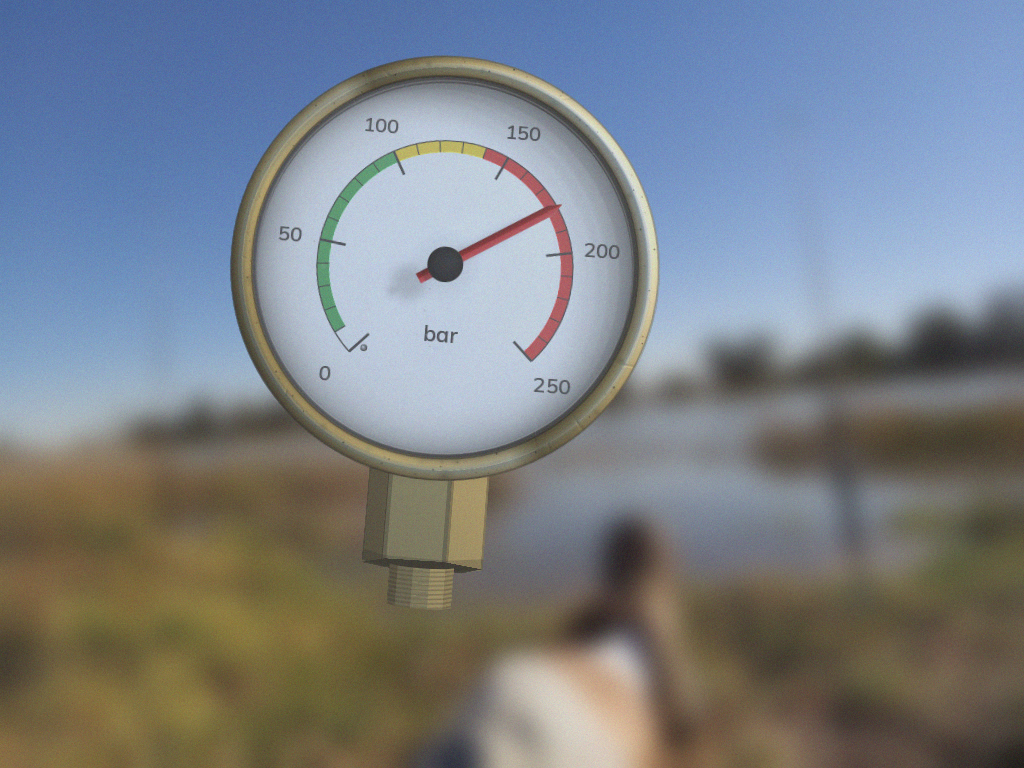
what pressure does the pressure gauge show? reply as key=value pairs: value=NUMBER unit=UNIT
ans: value=180 unit=bar
